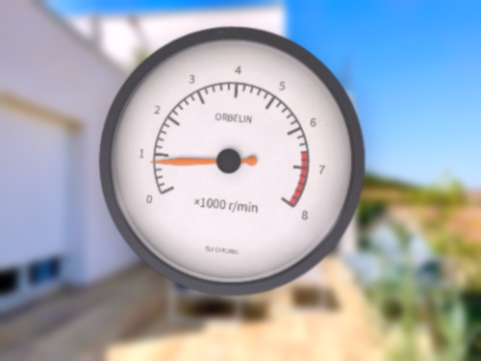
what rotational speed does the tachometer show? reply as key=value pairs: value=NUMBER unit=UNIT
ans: value=800 unit=rpm
